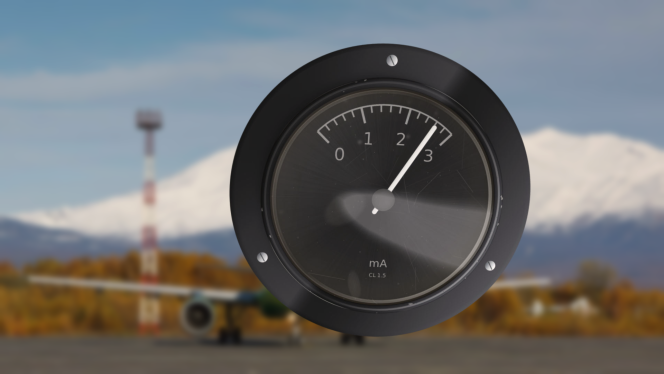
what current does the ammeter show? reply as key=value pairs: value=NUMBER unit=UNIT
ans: value=2.6 unit=mA
